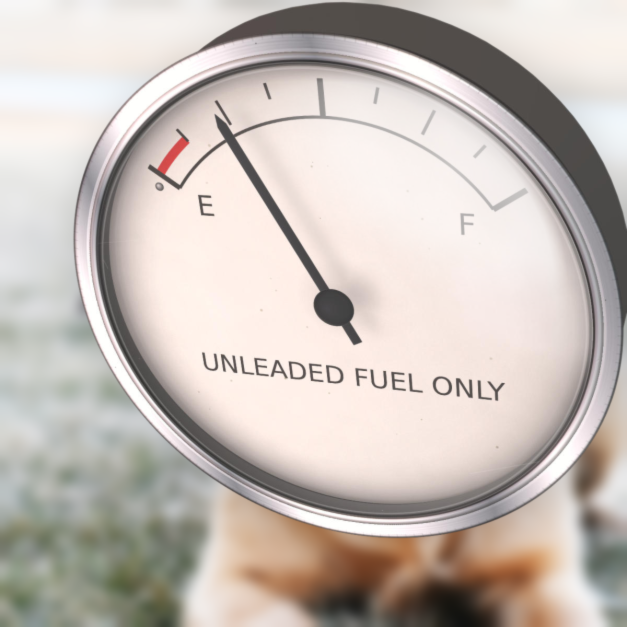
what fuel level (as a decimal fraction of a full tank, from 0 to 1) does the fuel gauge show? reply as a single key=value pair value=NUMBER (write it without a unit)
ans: value=0.25
